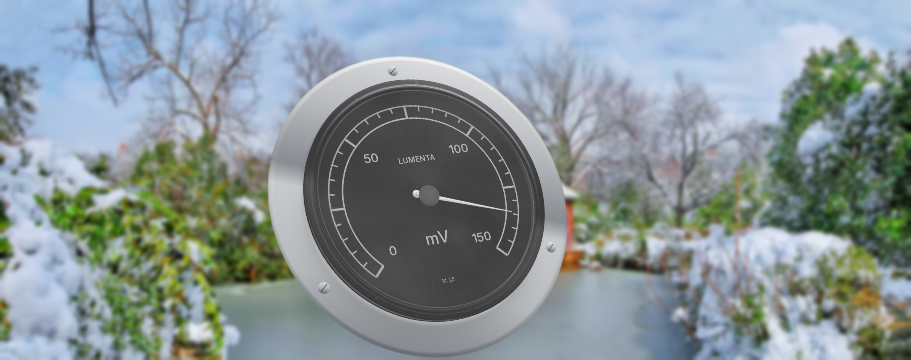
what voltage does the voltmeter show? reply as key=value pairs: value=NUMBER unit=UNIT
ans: value=135 unit=mV
